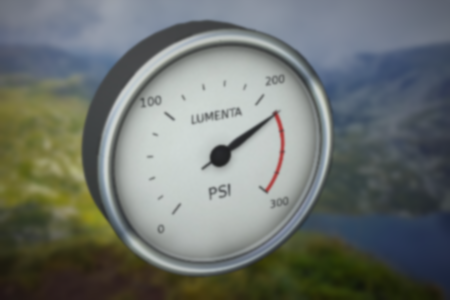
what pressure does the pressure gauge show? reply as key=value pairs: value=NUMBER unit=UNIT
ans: value=220 unit=psi
